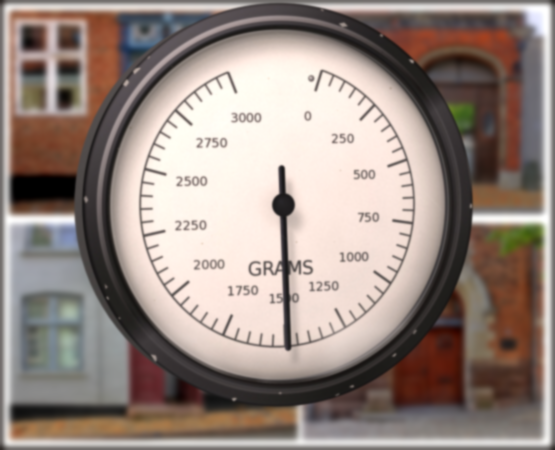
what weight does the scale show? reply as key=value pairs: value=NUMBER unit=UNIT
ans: value=1500 unit=g
